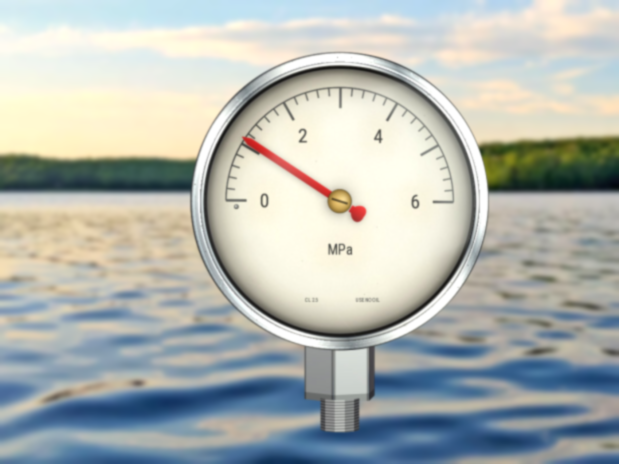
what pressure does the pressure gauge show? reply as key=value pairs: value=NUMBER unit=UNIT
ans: value=1.1 unit=MPa
